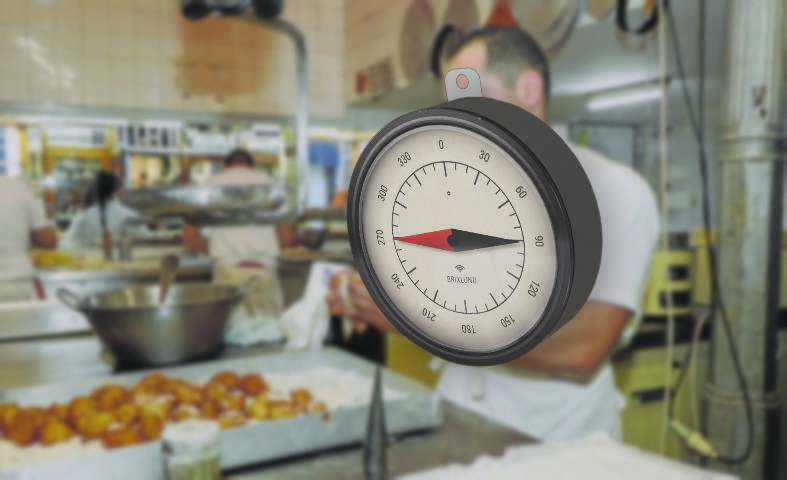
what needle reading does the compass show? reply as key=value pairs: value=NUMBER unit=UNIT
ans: value=270 unit=°
